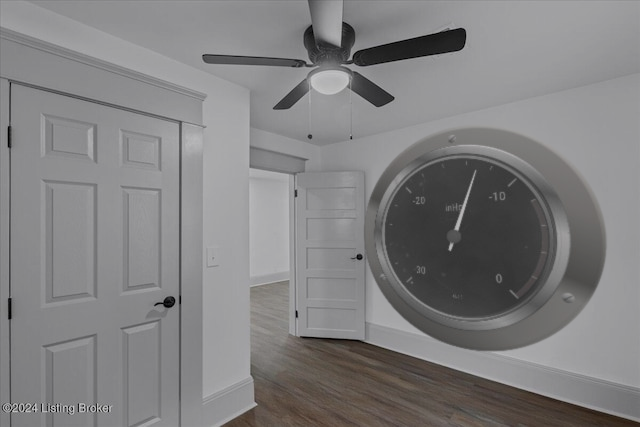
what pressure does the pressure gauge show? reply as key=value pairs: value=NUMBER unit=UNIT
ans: value=-13 unit=inHg
